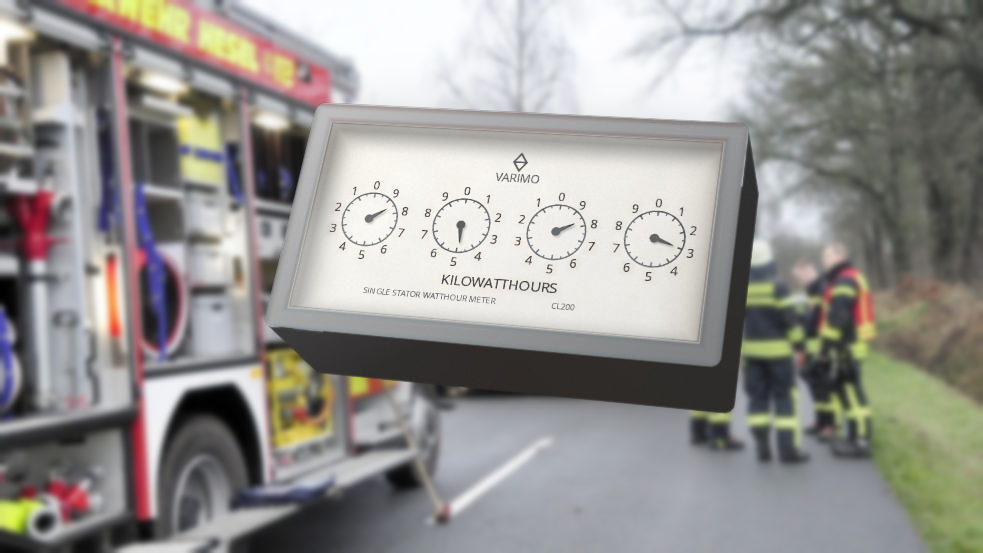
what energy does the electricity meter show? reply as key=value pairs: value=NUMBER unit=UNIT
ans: value=8483 unit=kWh
